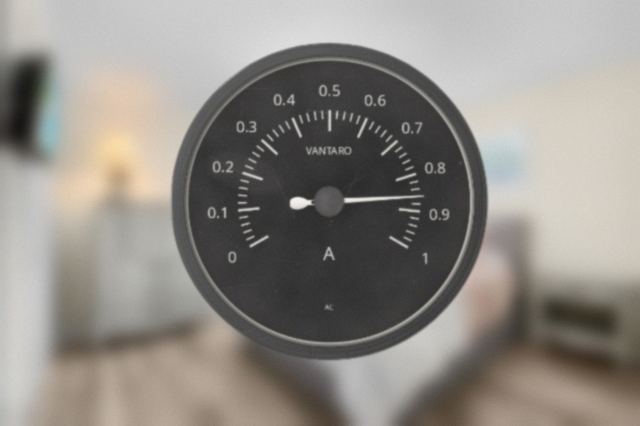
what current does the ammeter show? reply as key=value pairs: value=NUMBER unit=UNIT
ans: value=0.86 unit=A
